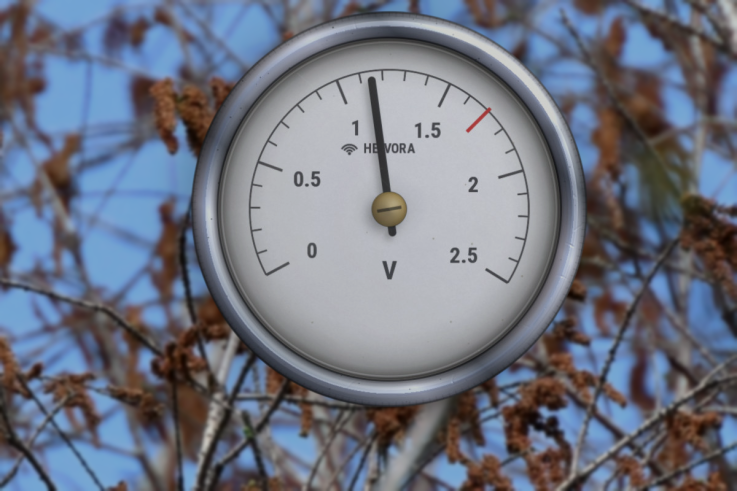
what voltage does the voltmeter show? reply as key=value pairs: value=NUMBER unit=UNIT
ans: value=1.15 unit=V
